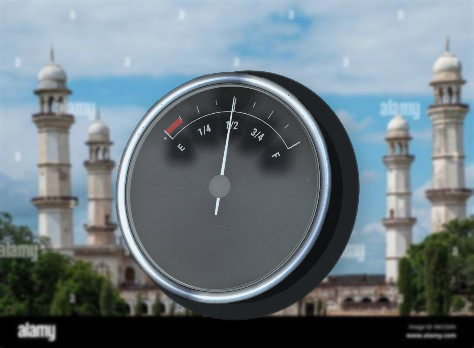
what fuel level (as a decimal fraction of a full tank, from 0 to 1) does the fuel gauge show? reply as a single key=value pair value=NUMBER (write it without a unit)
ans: value=0.5
